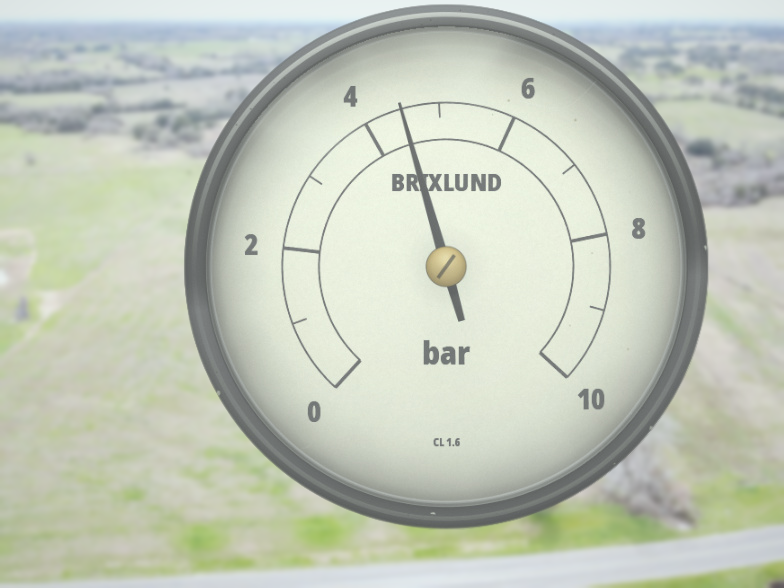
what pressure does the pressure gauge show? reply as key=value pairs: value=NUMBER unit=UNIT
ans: value=4.5 unit=bar
